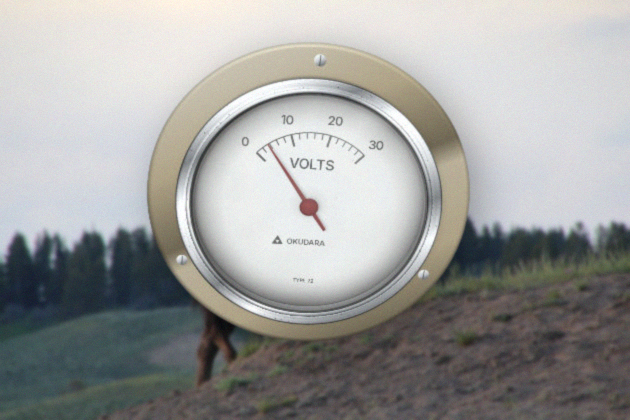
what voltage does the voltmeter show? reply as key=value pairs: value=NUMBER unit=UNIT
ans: value=4 unit=V
